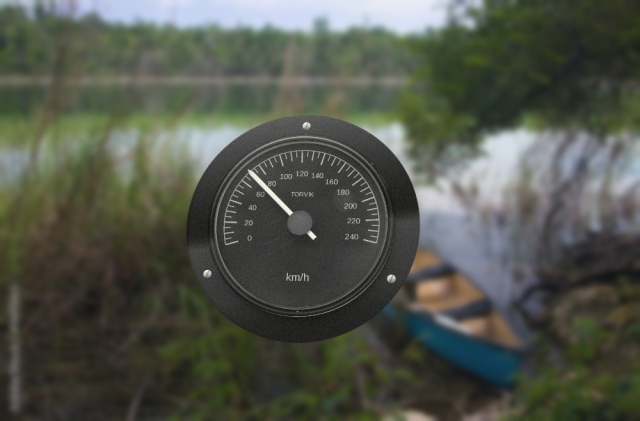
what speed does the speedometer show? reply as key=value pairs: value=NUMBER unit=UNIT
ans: value=70 unit=km/h
